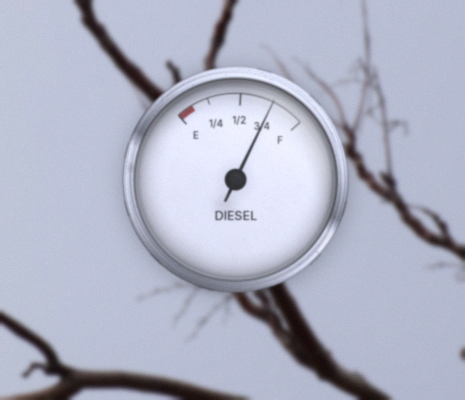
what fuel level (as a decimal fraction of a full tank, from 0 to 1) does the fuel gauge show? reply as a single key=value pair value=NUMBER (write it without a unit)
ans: value=0.75
